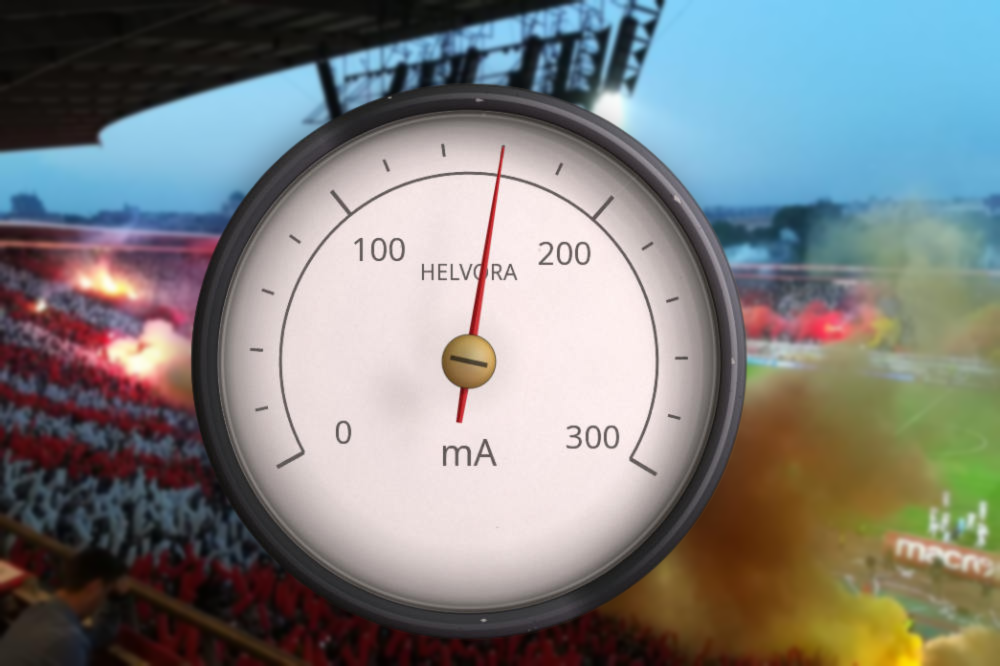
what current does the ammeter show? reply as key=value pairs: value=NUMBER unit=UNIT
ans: value=160 unit=mA
